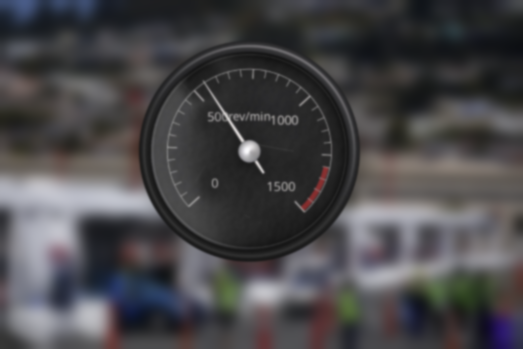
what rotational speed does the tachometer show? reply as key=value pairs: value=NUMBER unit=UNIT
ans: value=550 unit=rpm
